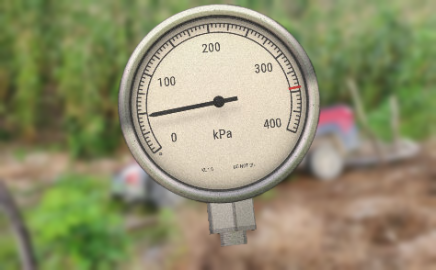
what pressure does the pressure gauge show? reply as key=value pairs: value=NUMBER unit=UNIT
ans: value=45 unit=kPa
